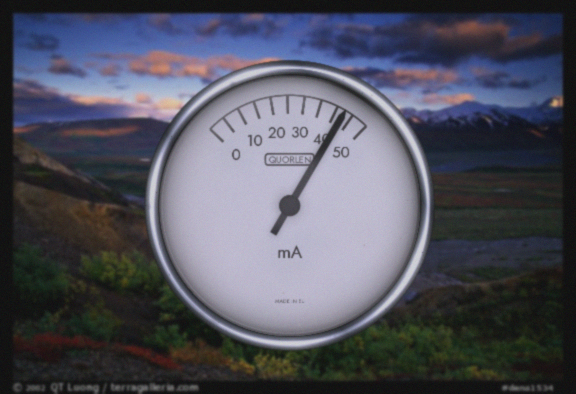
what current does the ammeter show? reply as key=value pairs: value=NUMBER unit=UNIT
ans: value=42.5 unit=mA
